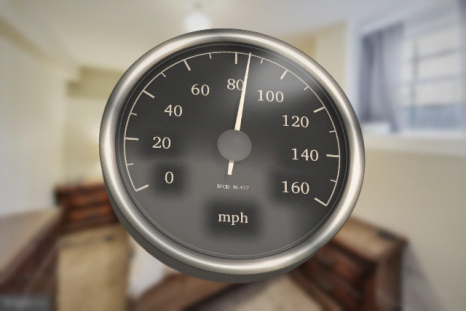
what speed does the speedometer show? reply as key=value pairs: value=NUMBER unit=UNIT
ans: value=85 unit=mph
